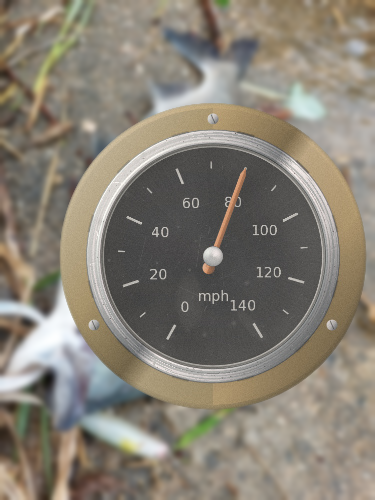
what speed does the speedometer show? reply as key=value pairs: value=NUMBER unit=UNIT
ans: value=80 unit=mph
